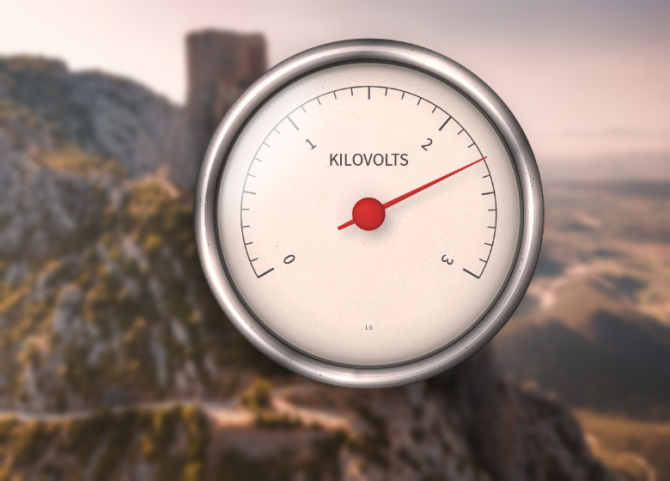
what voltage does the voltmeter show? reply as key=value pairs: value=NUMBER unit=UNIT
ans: value=2.3 unit=kV
